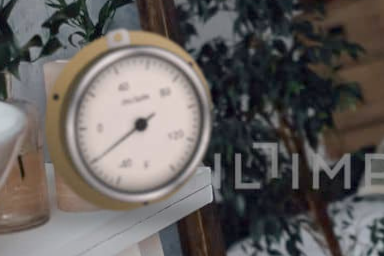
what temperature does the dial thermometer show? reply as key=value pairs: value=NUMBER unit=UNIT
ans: value=-20 unit=°F
